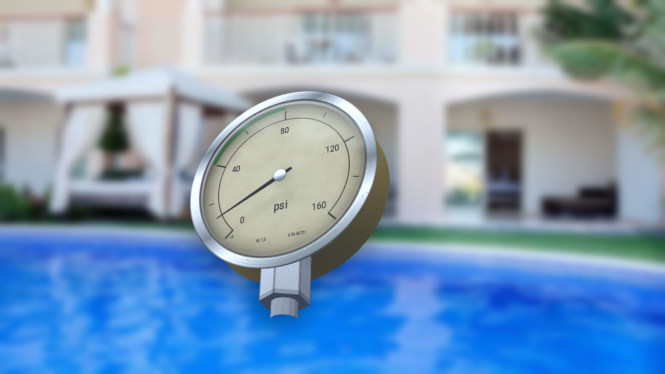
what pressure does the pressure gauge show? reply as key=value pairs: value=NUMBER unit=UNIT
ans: value=10 unit=psi
